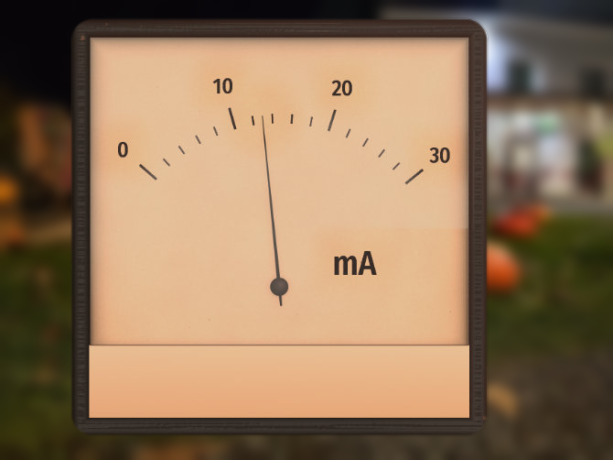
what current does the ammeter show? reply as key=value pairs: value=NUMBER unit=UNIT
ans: value=13 unit=mA
